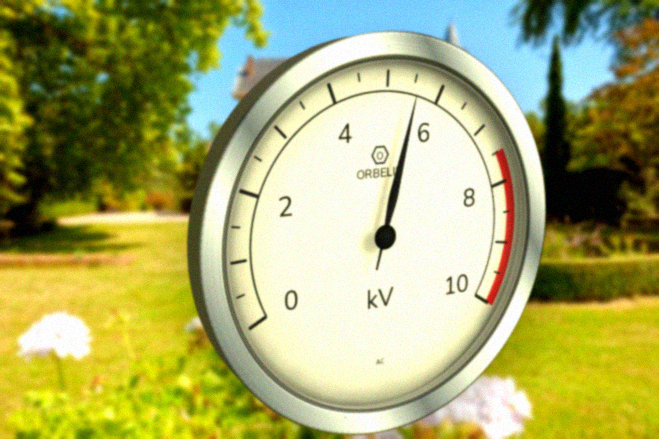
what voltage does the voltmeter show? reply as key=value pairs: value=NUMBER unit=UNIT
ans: value=5.5 unit=kV
